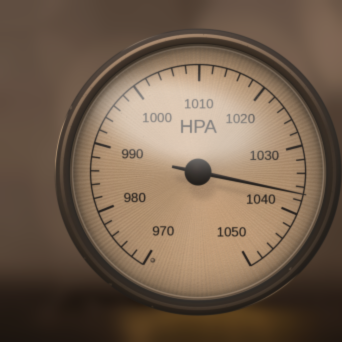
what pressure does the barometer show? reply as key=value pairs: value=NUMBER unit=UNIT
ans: value=1037 unit=hPa
